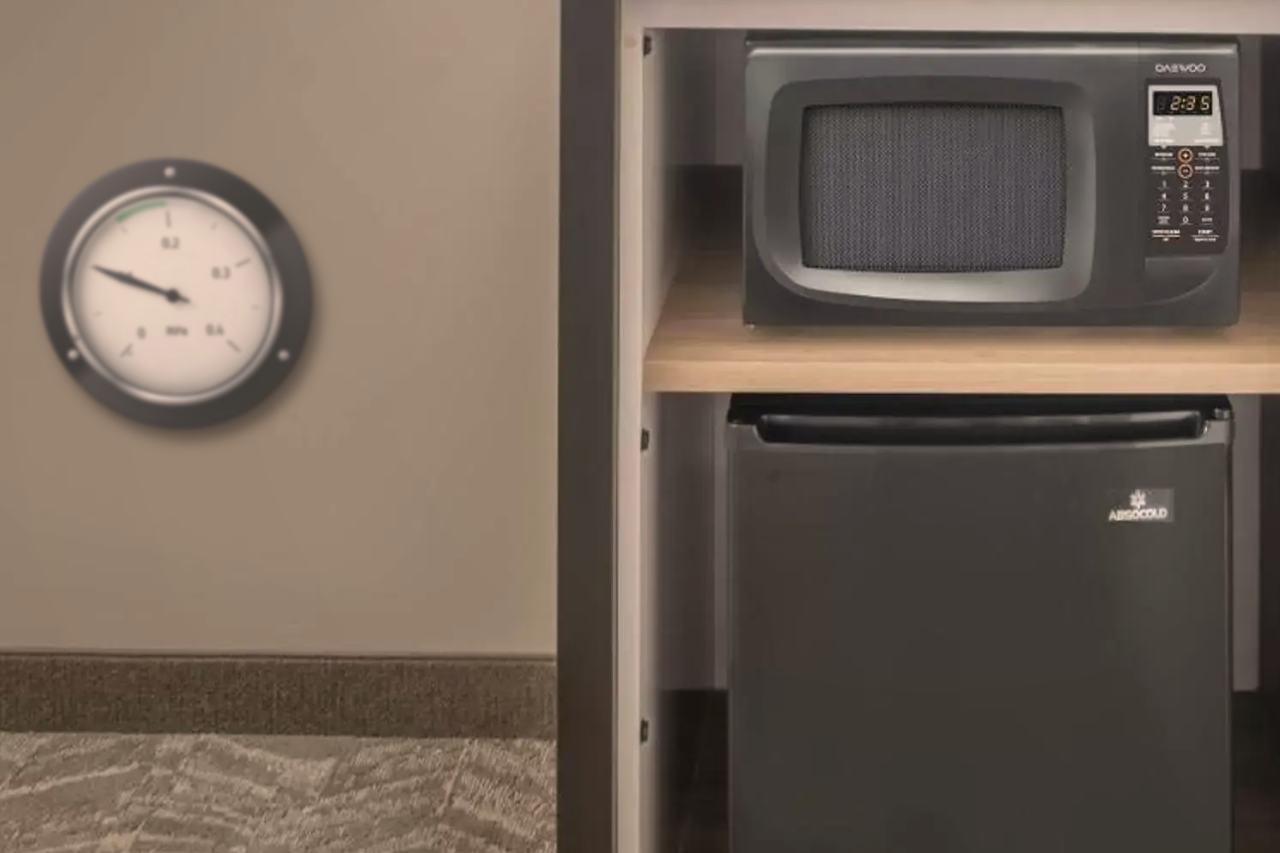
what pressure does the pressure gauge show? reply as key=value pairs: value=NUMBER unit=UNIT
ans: value=0.1 unit=MPa
